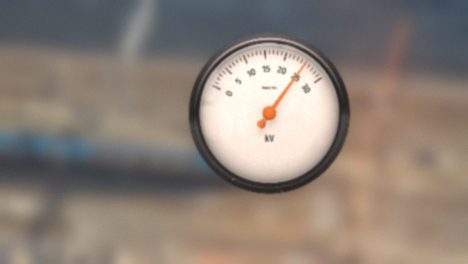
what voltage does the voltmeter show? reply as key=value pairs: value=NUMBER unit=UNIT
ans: value=25 unit=kV
